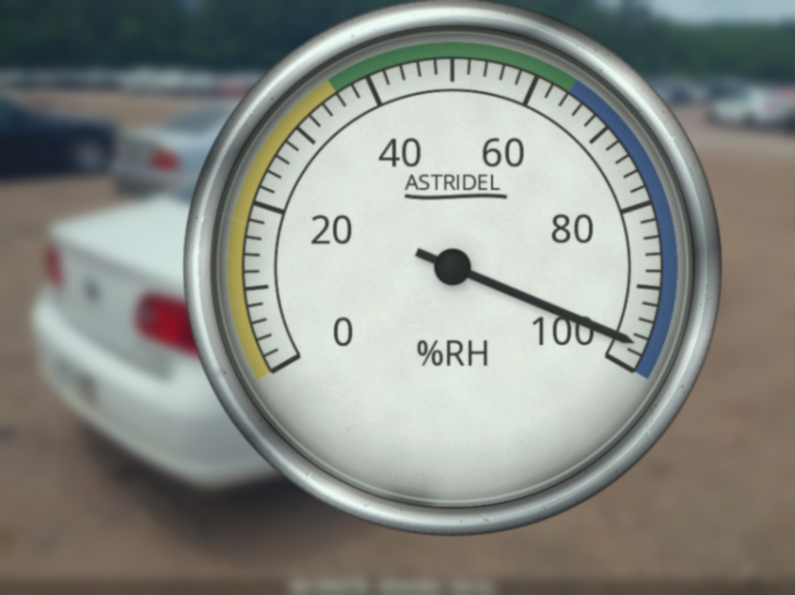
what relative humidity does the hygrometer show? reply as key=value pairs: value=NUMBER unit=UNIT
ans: value=97 unit=%
